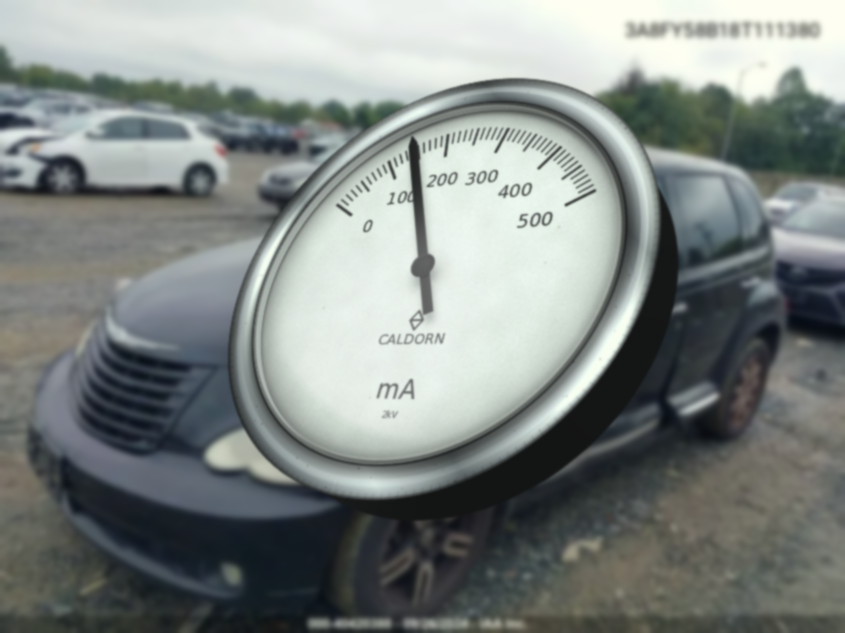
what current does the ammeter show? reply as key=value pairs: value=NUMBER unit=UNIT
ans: value=150 unit=mA
